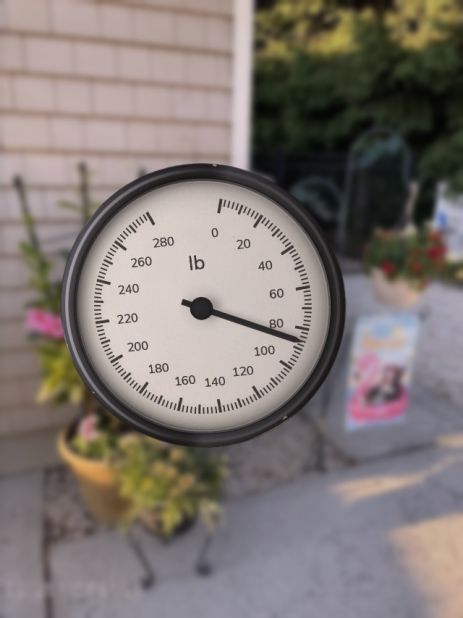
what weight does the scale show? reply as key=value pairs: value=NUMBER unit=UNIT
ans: value=86 unit=lb
